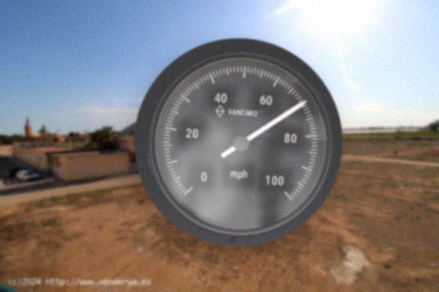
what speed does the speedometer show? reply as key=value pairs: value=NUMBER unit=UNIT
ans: value=70 unit=mph
